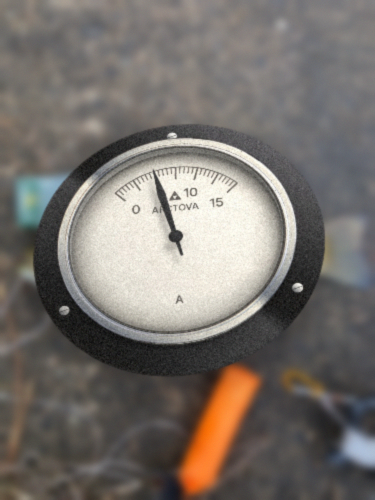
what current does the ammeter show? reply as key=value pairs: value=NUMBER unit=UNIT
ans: value=5 unit=A
